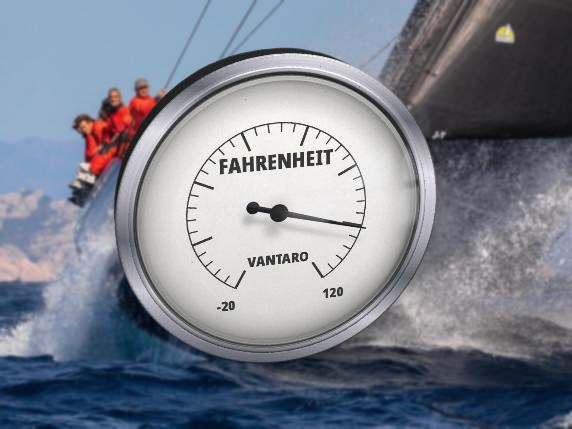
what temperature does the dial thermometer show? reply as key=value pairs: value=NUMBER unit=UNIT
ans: value=100 unit=°F
